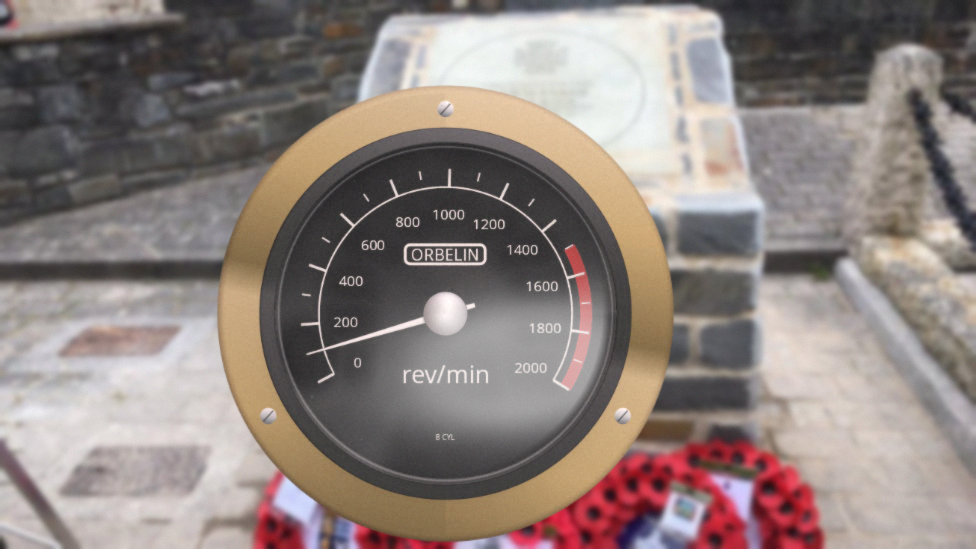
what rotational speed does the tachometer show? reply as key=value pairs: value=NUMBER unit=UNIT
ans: value=100 unit=rpm
